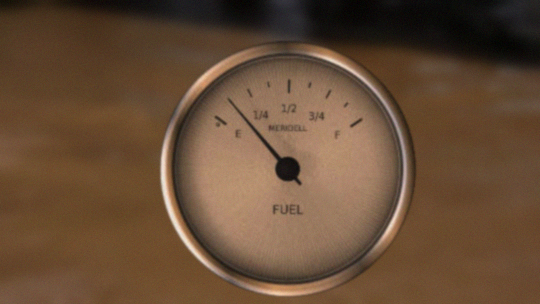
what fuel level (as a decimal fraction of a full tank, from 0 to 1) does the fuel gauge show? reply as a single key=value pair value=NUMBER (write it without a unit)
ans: value=0.125
